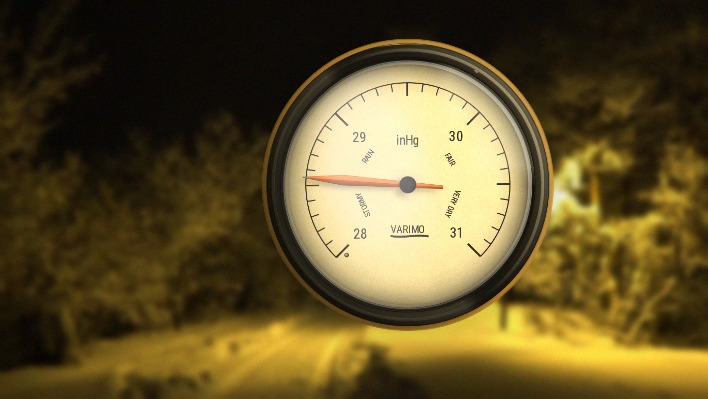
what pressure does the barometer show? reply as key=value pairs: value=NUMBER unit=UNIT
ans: value=28.55 unit=inHg
